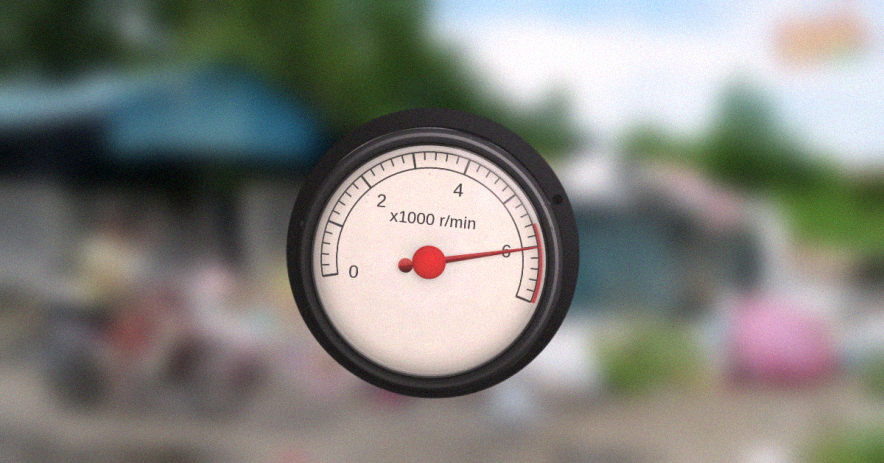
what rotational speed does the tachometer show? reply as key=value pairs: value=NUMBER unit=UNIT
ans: value=6000 unit=rpm
